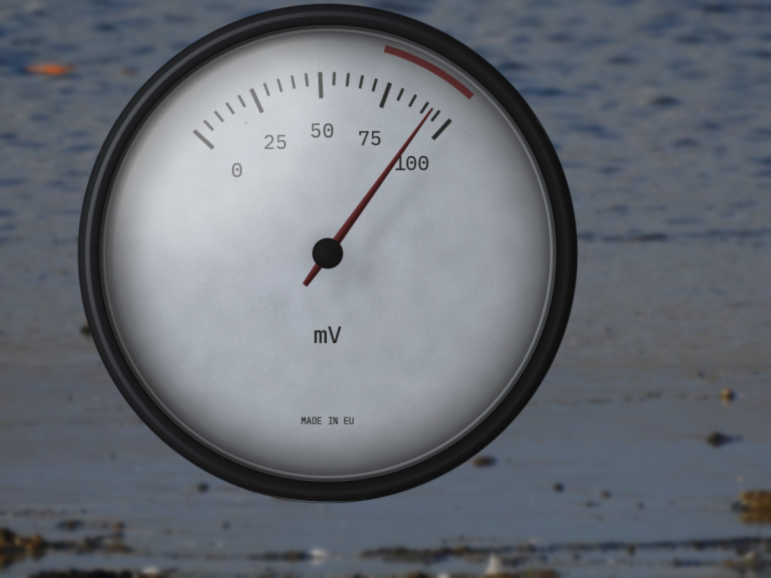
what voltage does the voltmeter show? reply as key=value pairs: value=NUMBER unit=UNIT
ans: value=92.5 unit=mV
